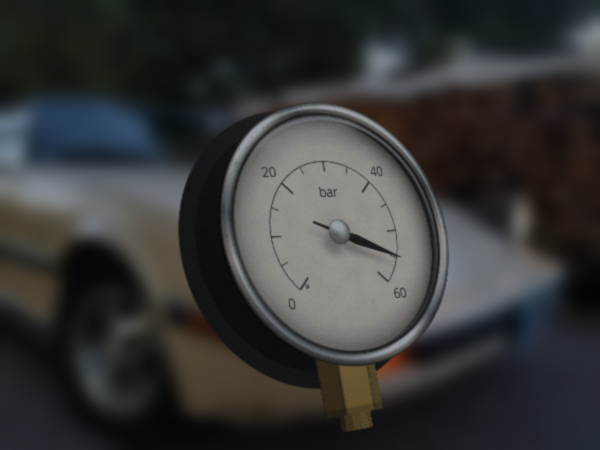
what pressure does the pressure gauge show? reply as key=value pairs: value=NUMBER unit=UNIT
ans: value=55 unit=bar
